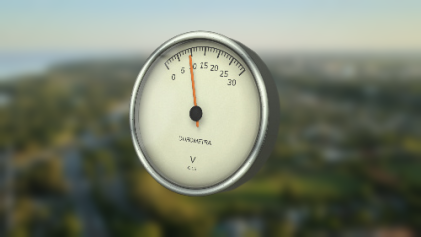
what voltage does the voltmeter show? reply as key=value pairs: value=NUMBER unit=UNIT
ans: value=10 unit=V
